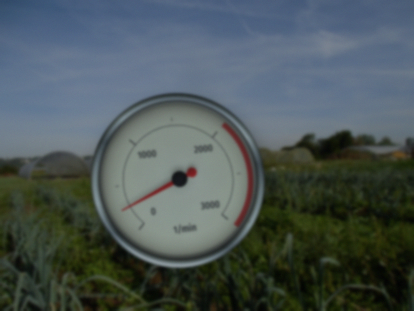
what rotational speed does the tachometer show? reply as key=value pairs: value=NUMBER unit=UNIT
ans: value=250 unit=rpm
